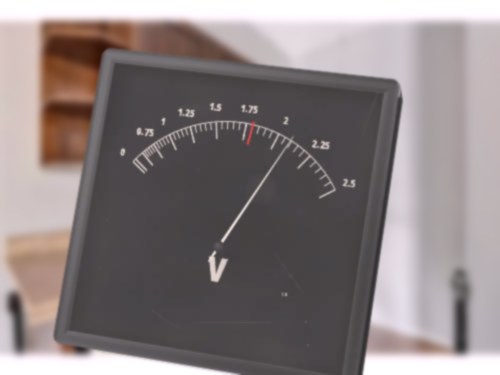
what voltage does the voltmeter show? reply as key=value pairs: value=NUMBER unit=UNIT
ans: value=2.1 unit=V
